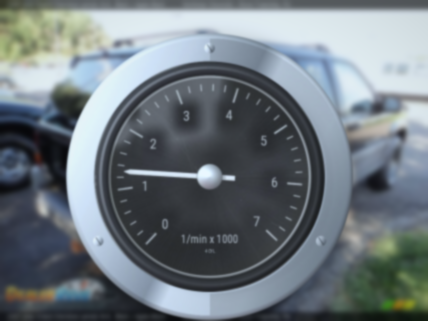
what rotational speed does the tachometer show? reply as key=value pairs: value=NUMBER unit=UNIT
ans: value=1300 unit=rpm
